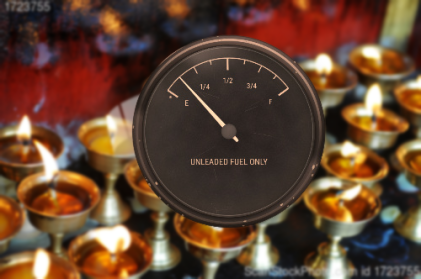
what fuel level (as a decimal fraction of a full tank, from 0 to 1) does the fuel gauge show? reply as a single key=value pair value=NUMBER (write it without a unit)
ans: value=0.125
